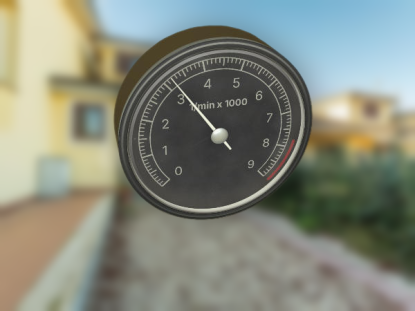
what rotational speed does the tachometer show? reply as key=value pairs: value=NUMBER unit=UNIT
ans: value=3200 unit=rpm
